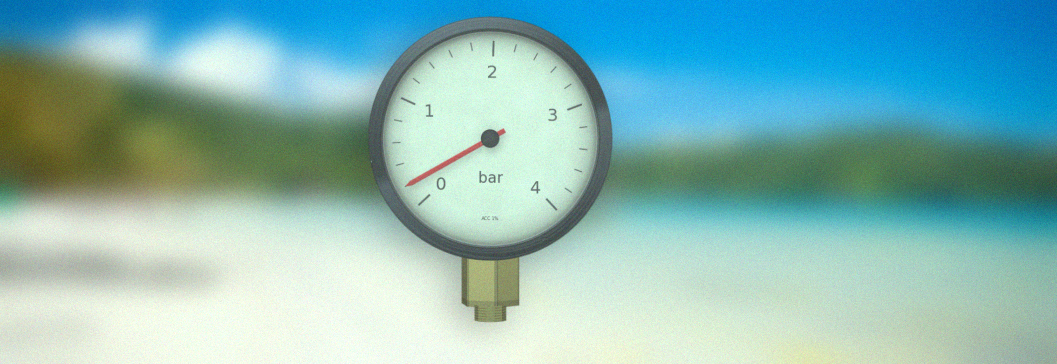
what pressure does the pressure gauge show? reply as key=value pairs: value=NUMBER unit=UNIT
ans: value=0.2 unit=bar
